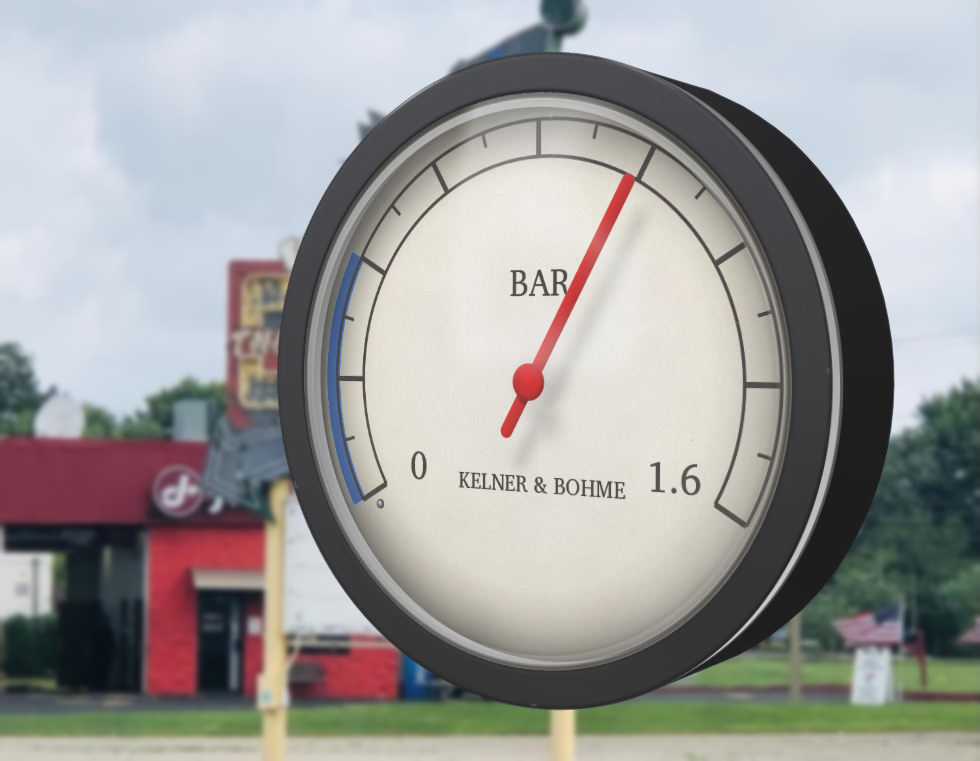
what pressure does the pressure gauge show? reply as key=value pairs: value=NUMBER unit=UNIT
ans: value=1 unit=bar
